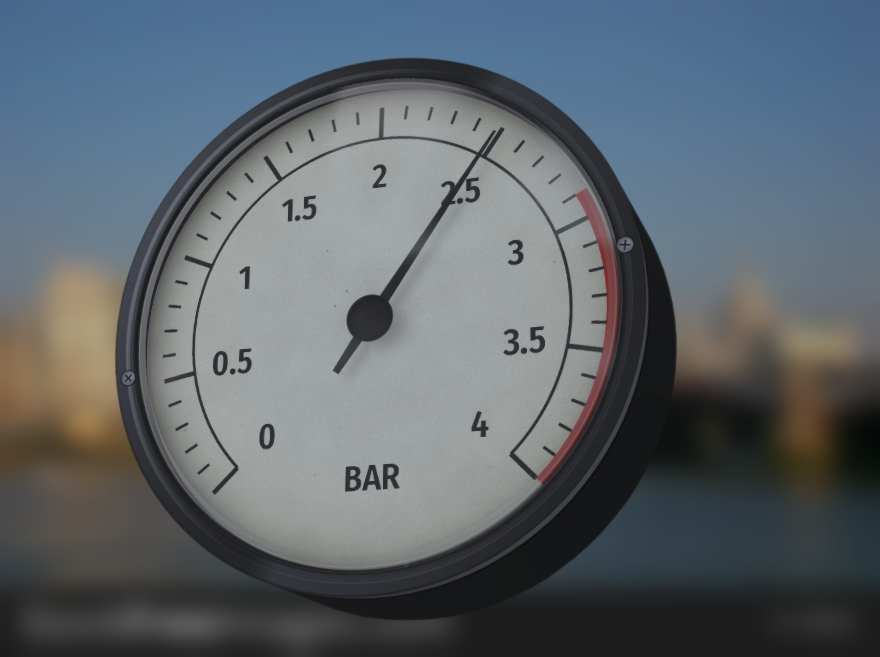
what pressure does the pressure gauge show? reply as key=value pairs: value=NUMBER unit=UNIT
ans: value=2.5 unit=bar
